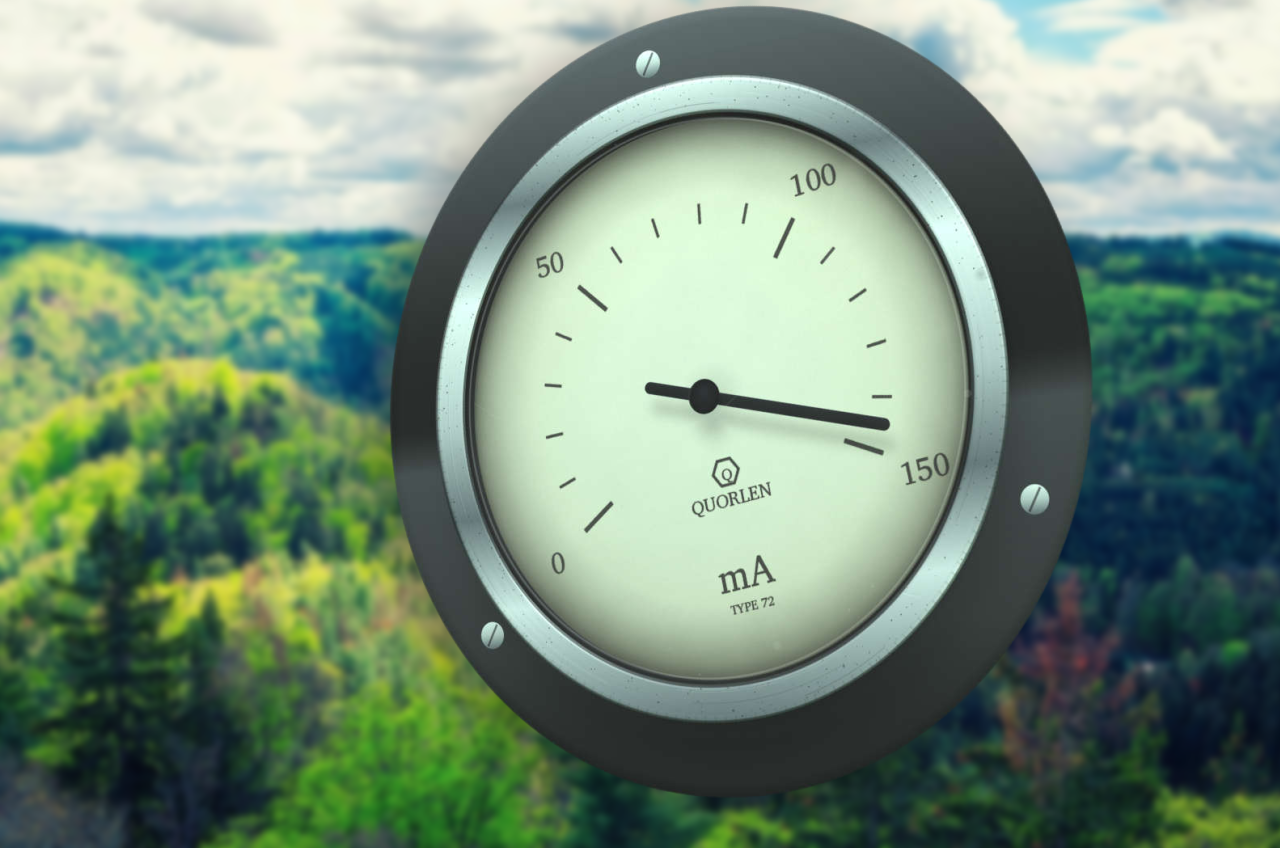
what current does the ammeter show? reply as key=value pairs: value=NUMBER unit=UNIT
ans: value=145 unit=mA
